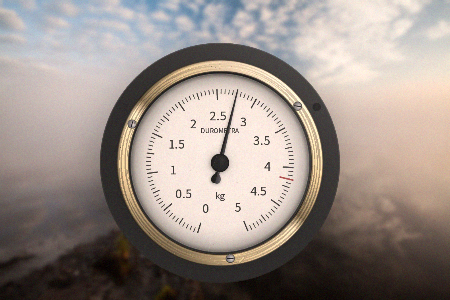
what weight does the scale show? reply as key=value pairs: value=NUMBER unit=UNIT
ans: value=2.75 unit=kg
